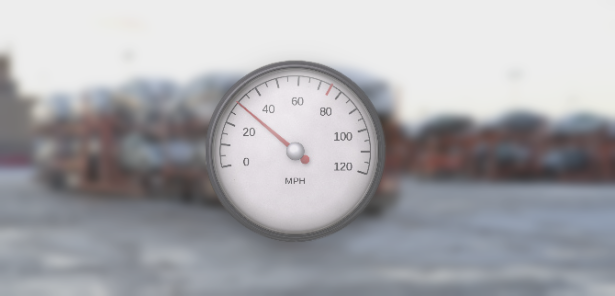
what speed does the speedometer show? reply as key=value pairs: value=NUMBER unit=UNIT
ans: value=30 unit=mph
